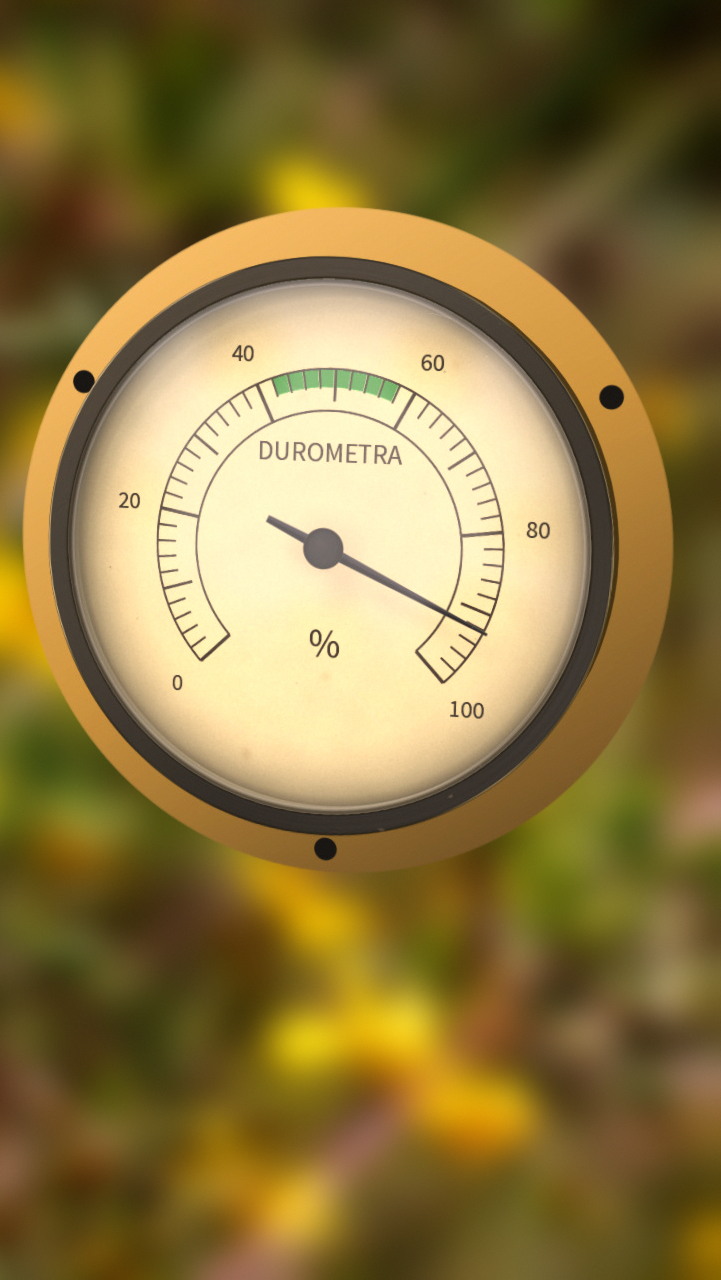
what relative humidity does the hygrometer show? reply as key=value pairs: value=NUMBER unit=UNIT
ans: value=92 unit=%
